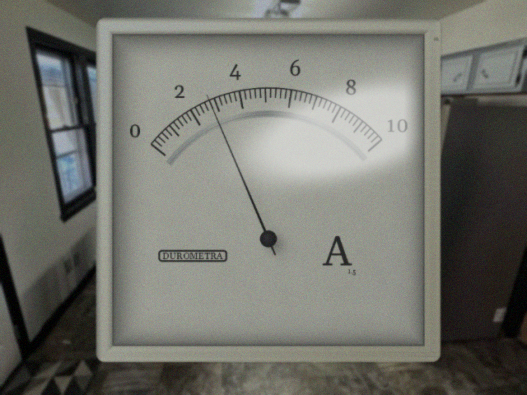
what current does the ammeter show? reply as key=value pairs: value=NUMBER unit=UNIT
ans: value=2.8 unit=A
